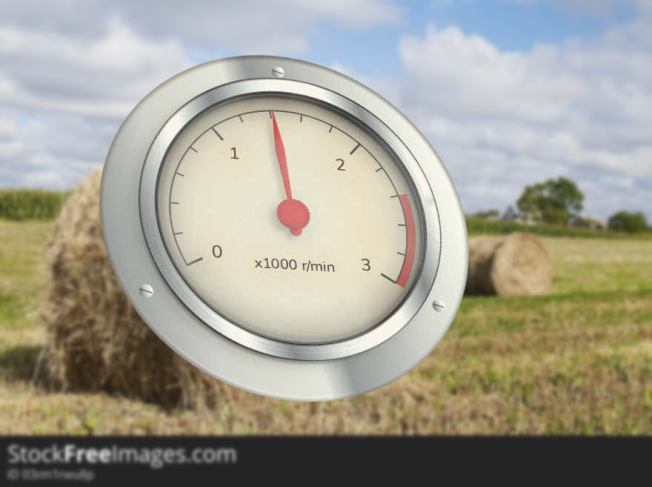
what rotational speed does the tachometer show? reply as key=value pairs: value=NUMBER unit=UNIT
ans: value=1400 unit=rpm
